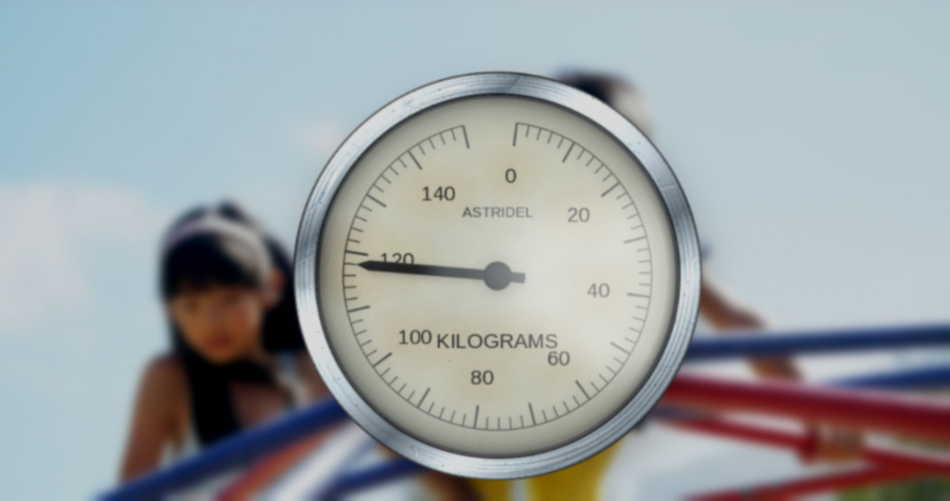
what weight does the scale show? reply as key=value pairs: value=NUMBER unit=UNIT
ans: value=118 unit=kg
